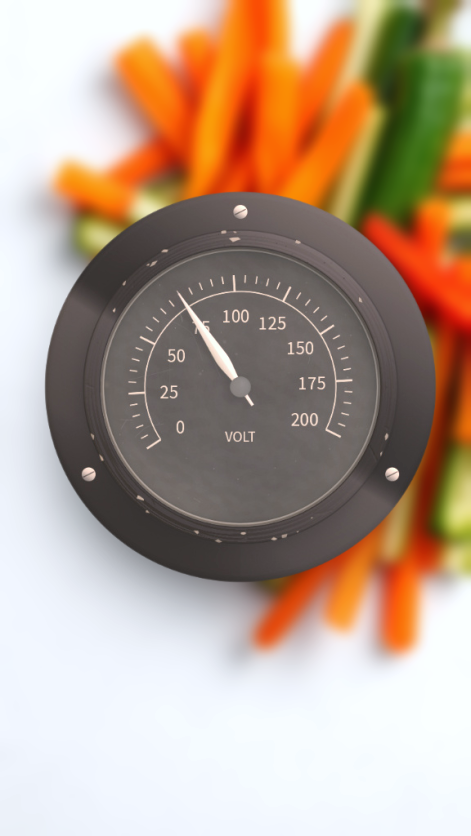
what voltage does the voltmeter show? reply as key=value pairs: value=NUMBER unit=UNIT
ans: value=75 unit=V
